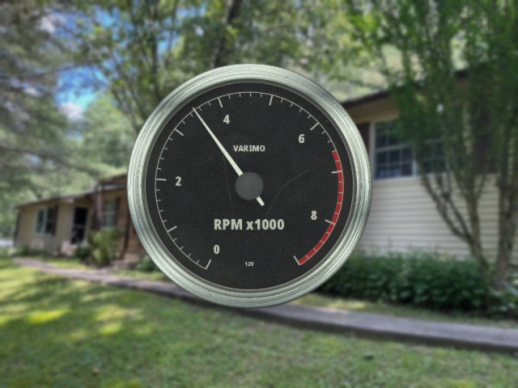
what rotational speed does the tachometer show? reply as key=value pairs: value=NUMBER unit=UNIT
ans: value=3500 unit=rpm
